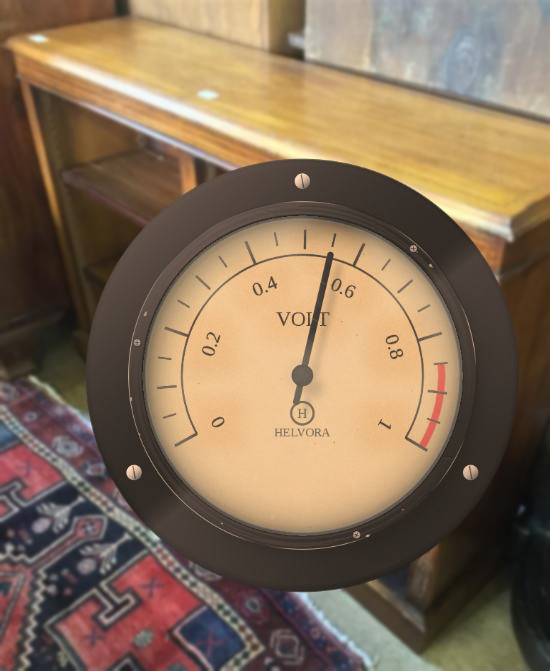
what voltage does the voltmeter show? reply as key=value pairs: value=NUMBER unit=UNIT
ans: value=0.55 unit=V
